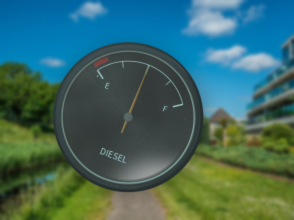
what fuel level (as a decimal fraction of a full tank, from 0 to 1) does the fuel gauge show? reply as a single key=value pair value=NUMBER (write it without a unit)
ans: value=0.5
